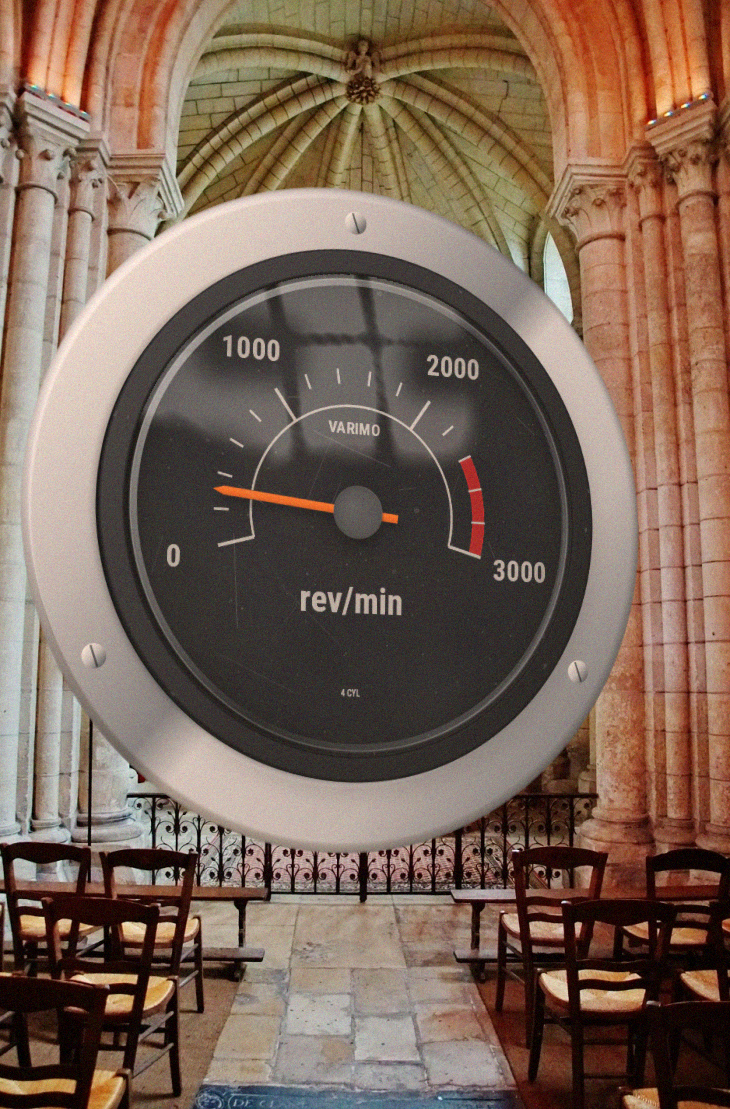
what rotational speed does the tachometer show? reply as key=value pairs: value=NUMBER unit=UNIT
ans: value=300 unit=rpm
